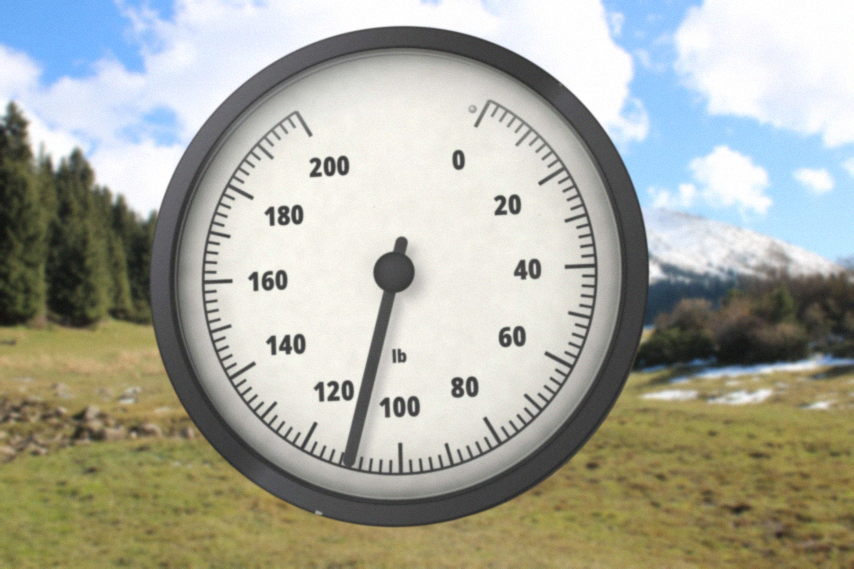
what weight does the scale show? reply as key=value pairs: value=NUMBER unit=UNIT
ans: value=110 unit=lb
